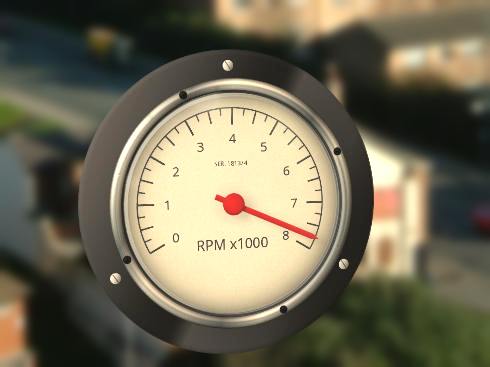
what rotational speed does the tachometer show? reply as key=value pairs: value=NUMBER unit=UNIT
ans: value=7750 unit=rpm
